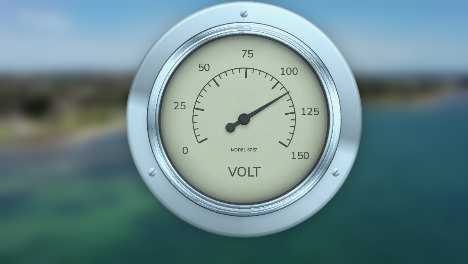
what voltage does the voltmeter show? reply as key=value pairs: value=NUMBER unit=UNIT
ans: value=110 unit=V
